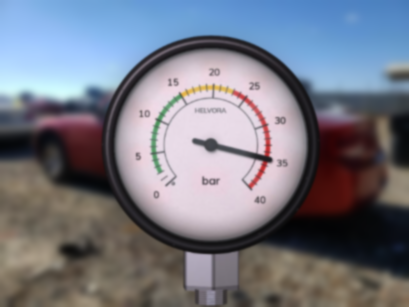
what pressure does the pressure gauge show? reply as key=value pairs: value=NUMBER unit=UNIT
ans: value=35 unit=bar
